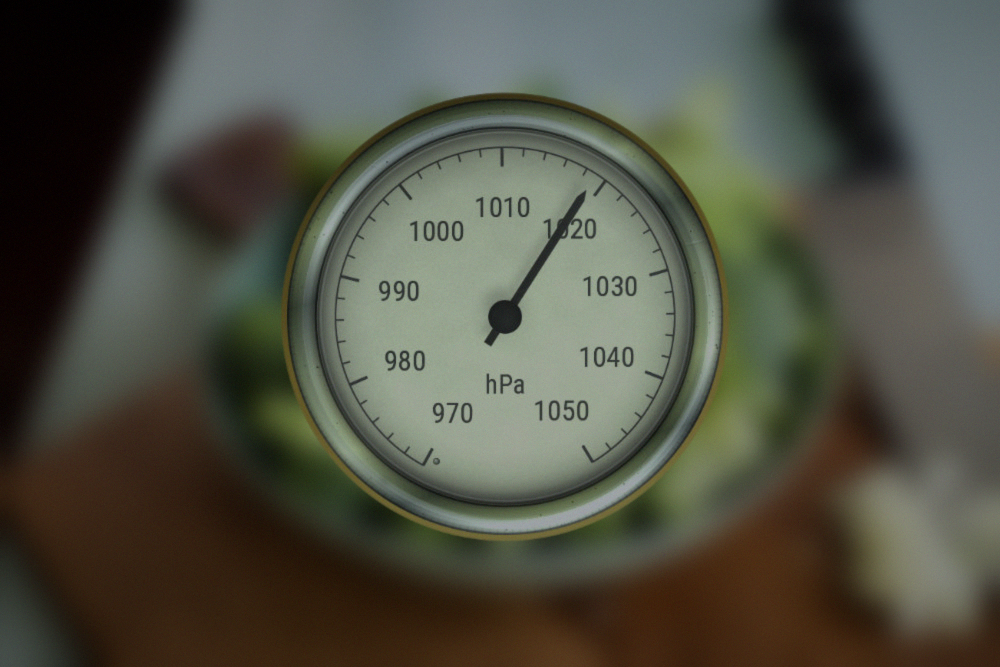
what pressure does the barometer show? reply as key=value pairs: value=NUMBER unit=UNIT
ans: value=1019 unit=hPa
